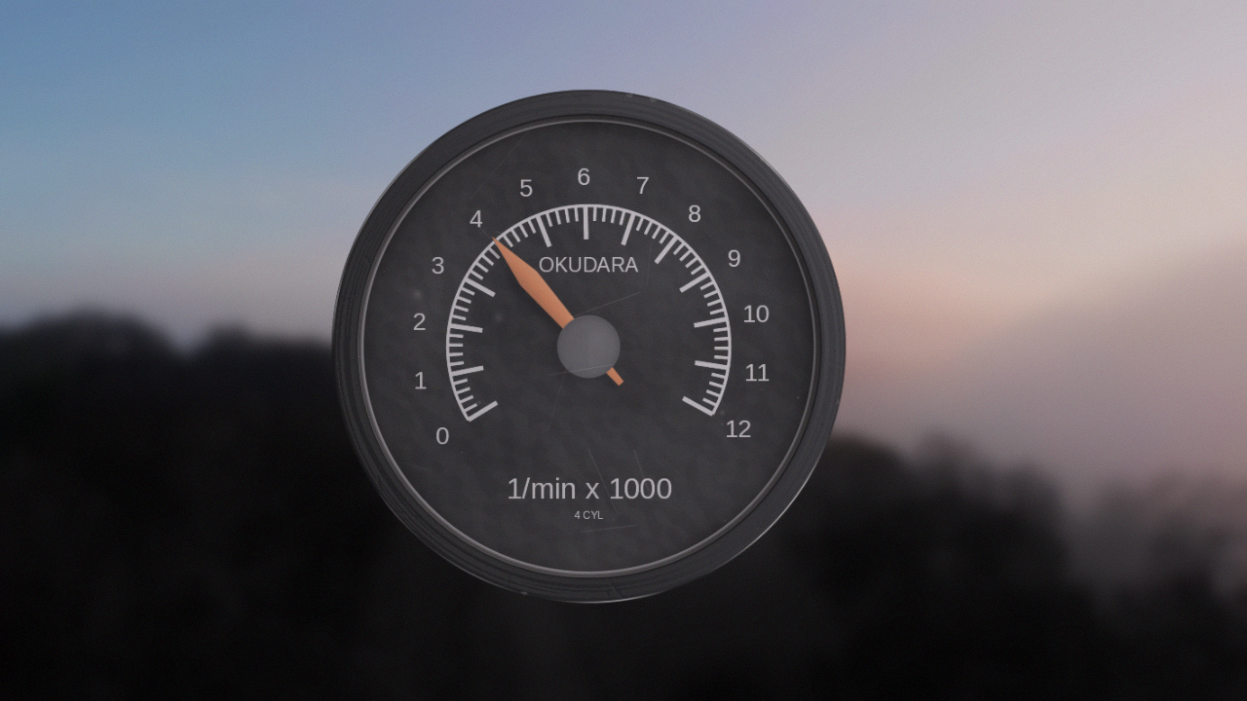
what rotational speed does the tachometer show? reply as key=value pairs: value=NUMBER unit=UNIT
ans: value=4000 unit=rpm
